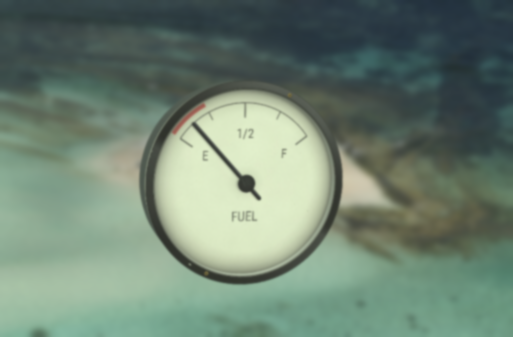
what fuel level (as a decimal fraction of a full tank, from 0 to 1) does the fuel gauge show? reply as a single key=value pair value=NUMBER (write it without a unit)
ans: value=0.125
